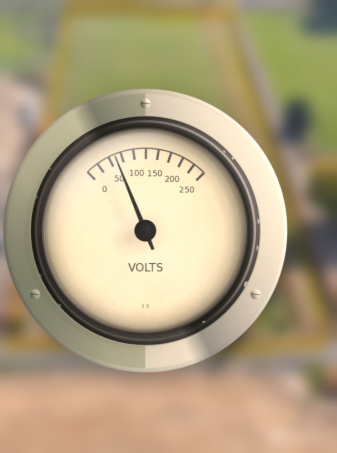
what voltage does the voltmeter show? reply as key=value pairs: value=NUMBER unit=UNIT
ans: value=62.5 unit=V
